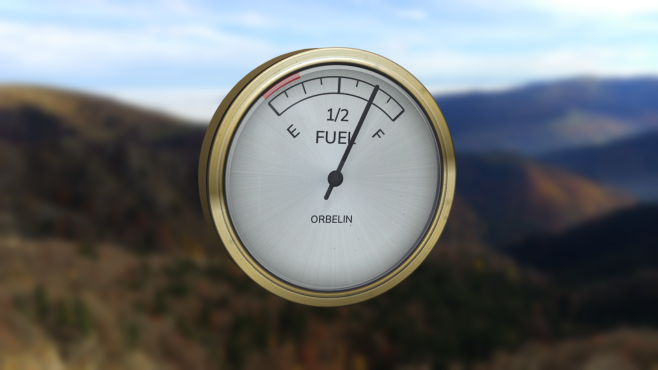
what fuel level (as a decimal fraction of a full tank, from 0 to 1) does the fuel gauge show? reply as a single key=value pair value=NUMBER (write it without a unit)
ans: value=0.75
